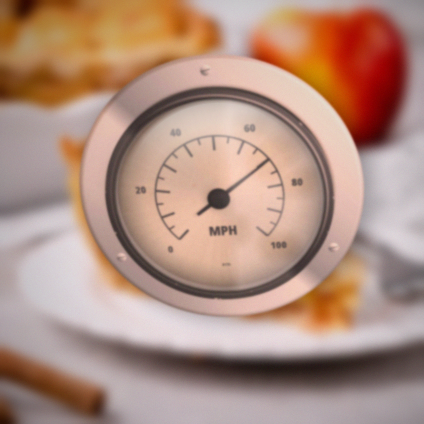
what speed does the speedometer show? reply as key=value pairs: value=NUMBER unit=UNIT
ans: value=70 unit=mph
